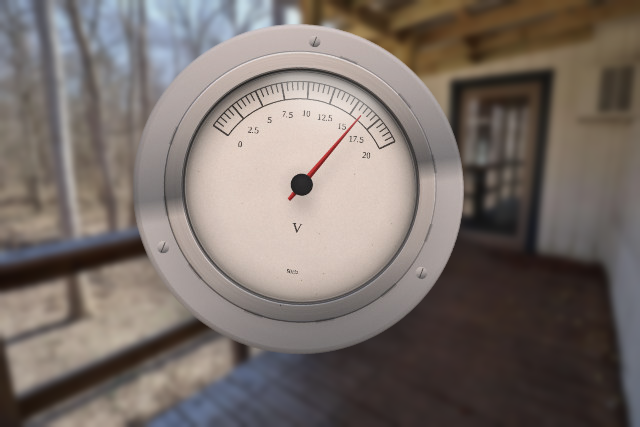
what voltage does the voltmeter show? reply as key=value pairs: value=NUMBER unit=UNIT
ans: value=16 unit=V
